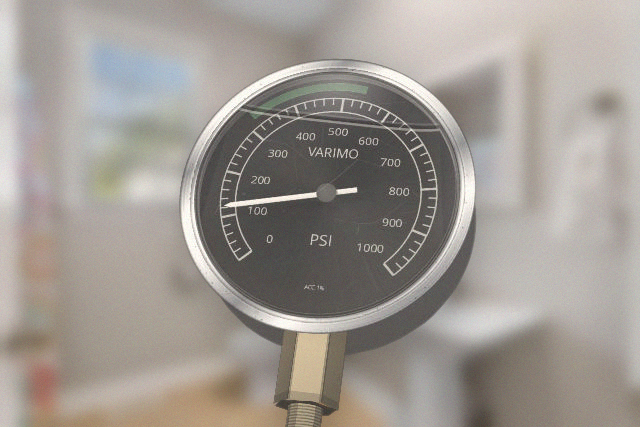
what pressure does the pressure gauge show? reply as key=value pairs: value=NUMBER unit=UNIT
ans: value=120 unit=psi
